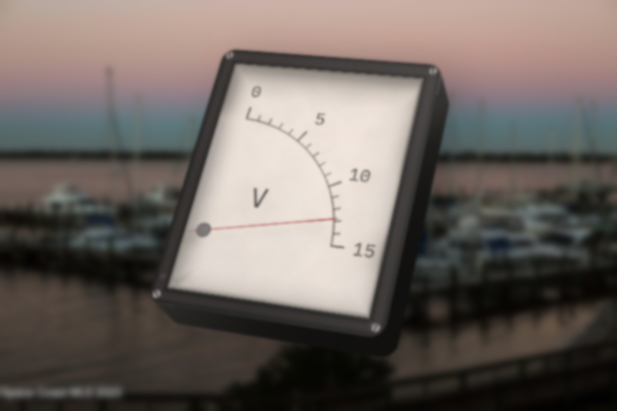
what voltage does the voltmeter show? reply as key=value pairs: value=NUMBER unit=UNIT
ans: value=13 unit=V
